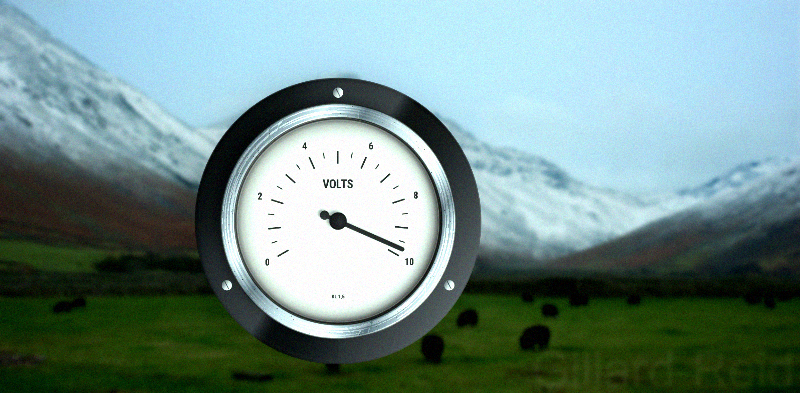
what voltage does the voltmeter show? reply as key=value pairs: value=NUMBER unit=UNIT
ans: value=9.75 unit=V
